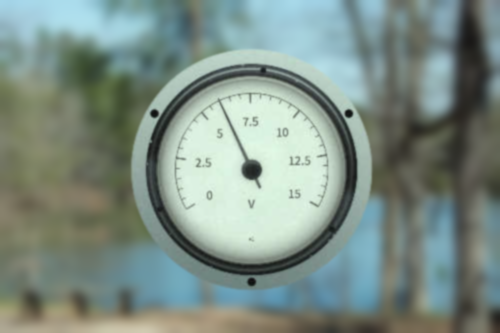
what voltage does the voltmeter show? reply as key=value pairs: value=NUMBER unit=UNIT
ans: value=6 unit=V
